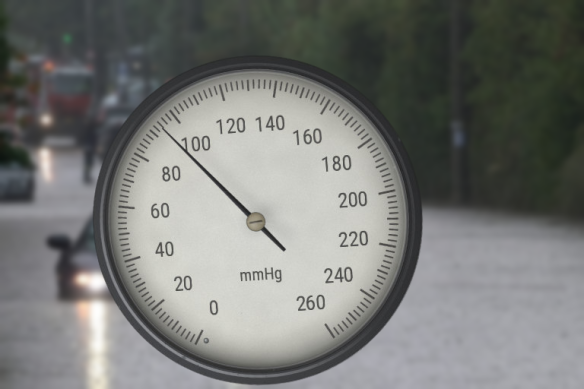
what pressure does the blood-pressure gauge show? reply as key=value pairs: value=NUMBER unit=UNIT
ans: value=94 unit=mmHg
